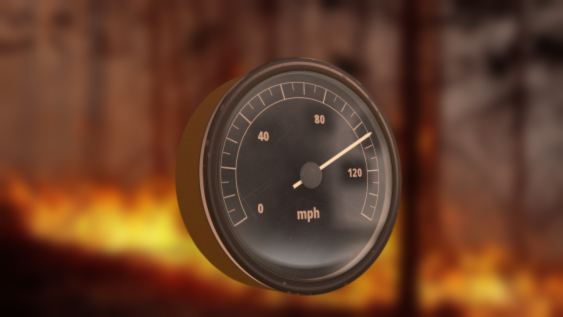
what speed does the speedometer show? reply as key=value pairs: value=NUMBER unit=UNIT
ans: value=105 unit=mph
